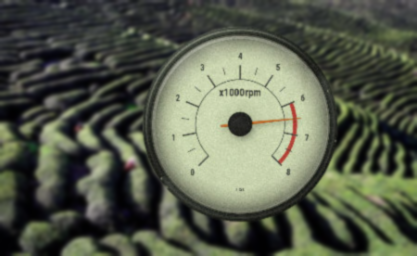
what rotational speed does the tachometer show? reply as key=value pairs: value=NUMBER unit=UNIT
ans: value=6500 unit=rpm
